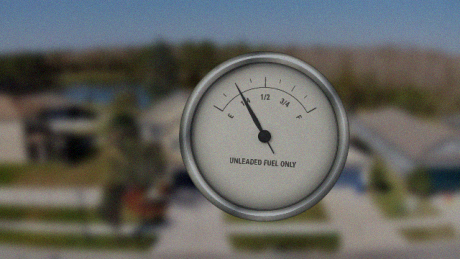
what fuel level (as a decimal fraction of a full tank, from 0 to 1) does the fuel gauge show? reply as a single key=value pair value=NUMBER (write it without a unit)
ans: value=0.25
